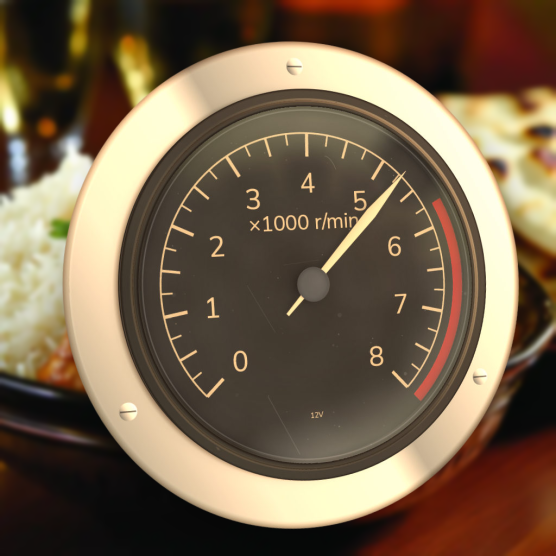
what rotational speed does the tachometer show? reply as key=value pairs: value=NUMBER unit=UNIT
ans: value=5250 unit=rpm
